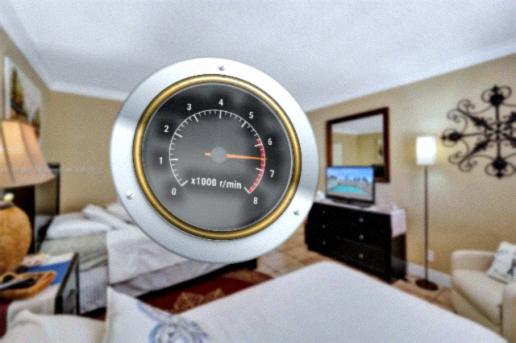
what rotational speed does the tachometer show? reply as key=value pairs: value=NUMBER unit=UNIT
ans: value=6600 unit=rpm
